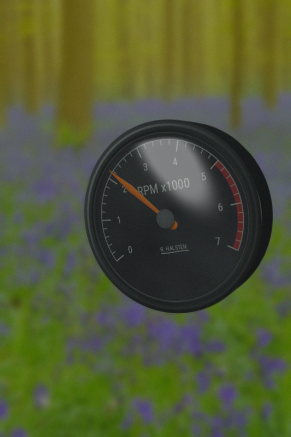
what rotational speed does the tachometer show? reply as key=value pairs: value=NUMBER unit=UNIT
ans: value=2200 unit=rpm
